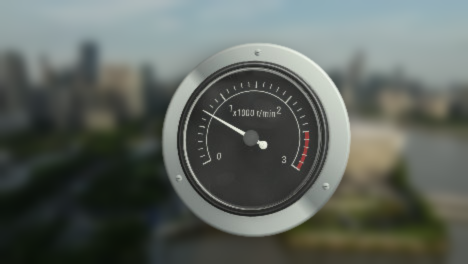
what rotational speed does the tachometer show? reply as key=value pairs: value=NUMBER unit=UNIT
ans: value=700 unit=rpm
